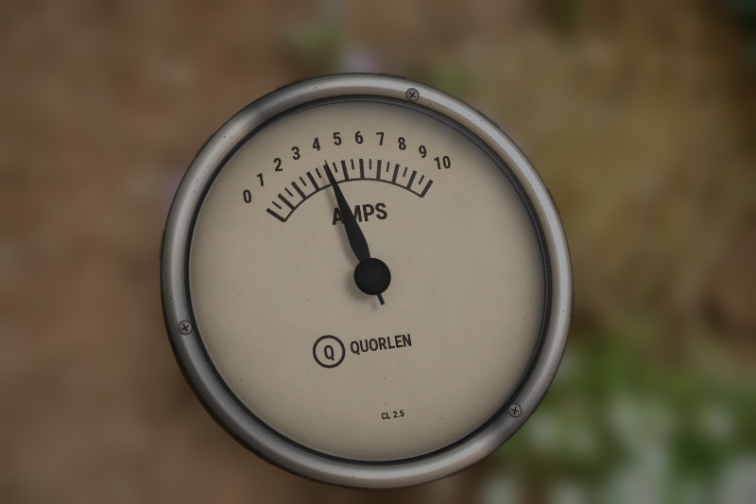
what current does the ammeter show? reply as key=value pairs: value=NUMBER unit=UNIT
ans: value=4 unit=A
